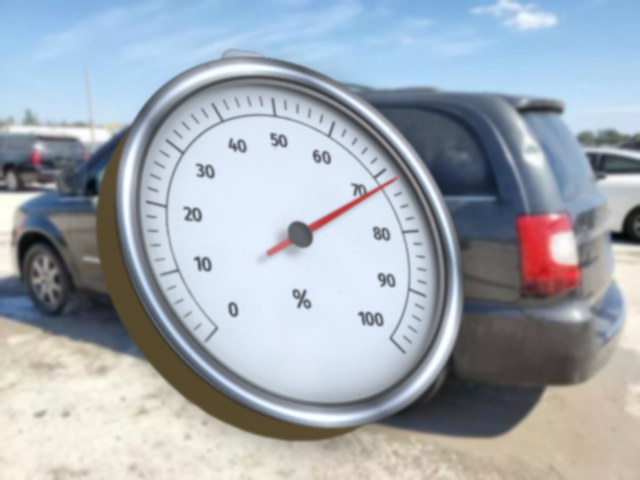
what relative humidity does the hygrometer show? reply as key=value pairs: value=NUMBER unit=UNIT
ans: value=72 unit=%
